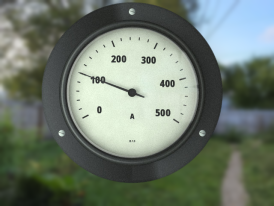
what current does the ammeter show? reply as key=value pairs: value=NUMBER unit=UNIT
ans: value=100 unit=A
